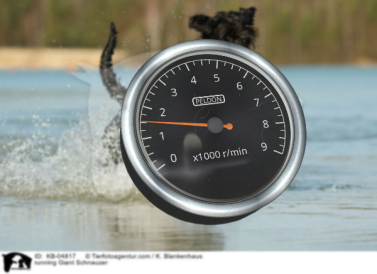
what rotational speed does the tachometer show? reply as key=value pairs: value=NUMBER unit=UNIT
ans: value=1500 unit=rpm
